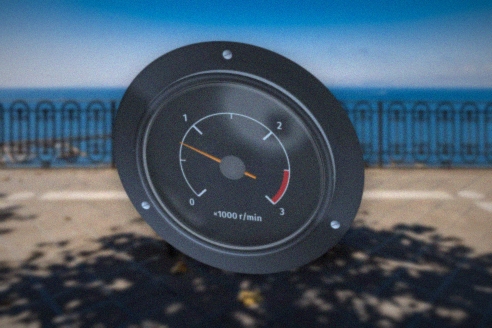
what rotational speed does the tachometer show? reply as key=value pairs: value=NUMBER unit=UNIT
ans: value=750 unit=rpm
